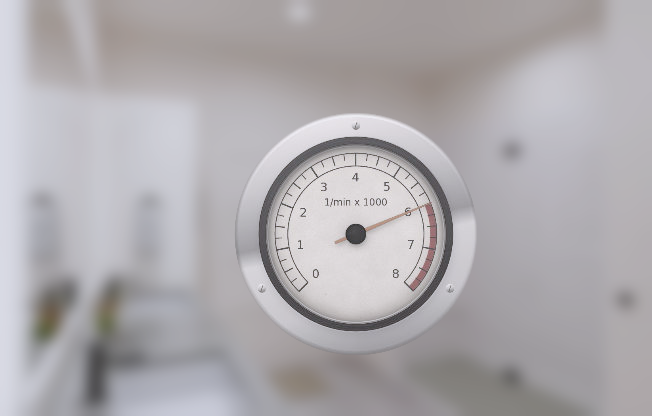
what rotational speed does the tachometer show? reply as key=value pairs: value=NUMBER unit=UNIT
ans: value=6000 unit=rpm
